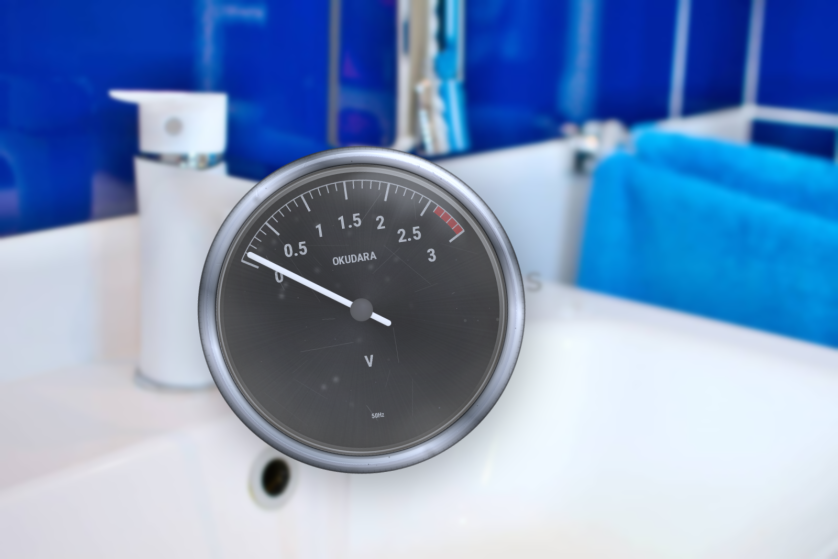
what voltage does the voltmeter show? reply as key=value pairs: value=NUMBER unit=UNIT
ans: value=0.1 unit=V
